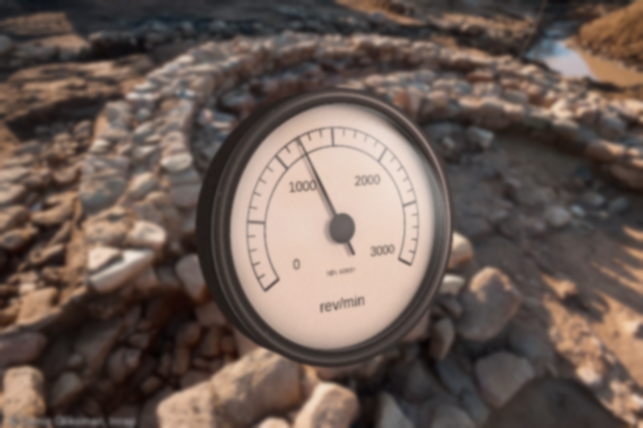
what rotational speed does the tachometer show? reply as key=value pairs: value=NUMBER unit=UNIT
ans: value=1200 unit=rpm
